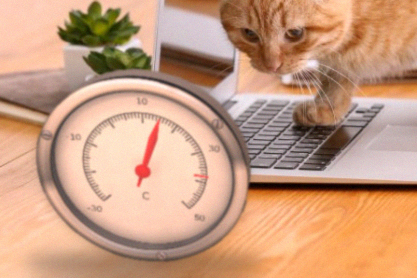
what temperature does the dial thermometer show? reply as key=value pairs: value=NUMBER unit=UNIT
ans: value=15 unit=°C
